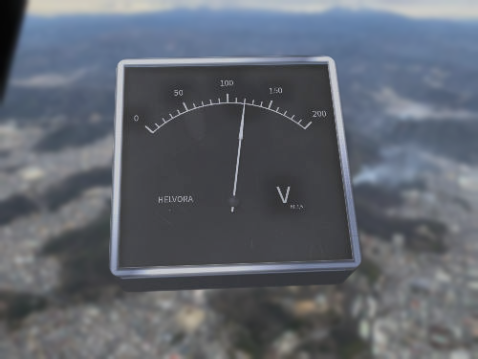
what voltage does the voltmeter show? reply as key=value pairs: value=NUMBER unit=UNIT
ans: value=120 unit=V
